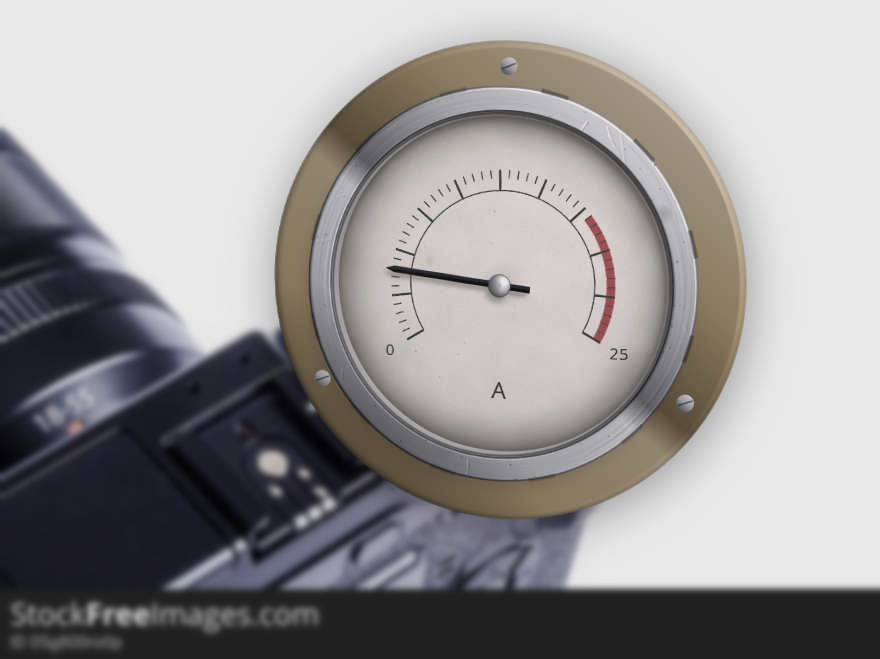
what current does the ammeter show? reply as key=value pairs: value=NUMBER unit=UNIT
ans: value=4 unit=A
